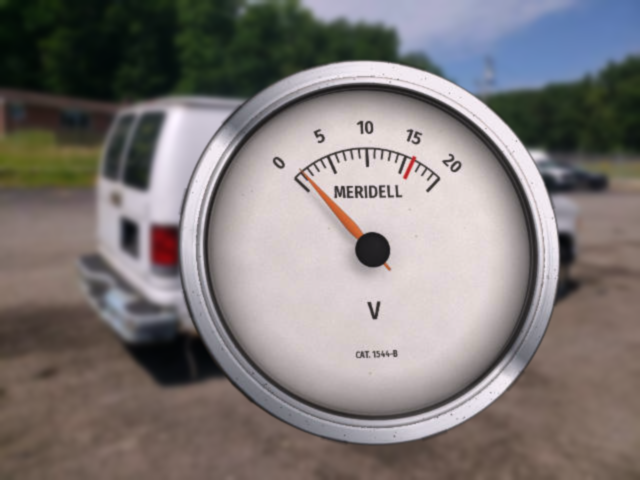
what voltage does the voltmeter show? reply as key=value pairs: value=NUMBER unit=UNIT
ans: value=1 unit=V
